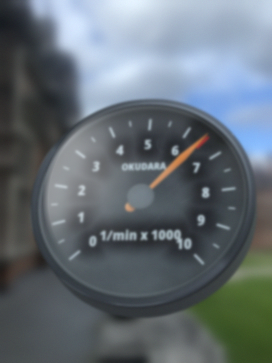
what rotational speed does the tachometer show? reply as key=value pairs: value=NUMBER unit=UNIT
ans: value=6500 unit=rpm
